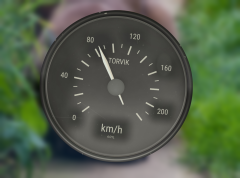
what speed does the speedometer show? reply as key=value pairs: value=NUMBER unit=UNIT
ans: value=85 unit=km/h
